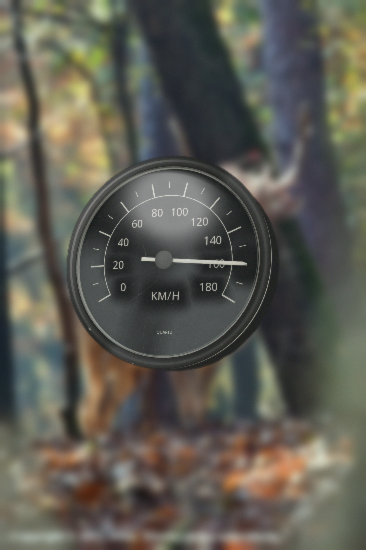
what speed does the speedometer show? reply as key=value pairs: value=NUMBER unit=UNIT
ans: value=160 unit=km/h
